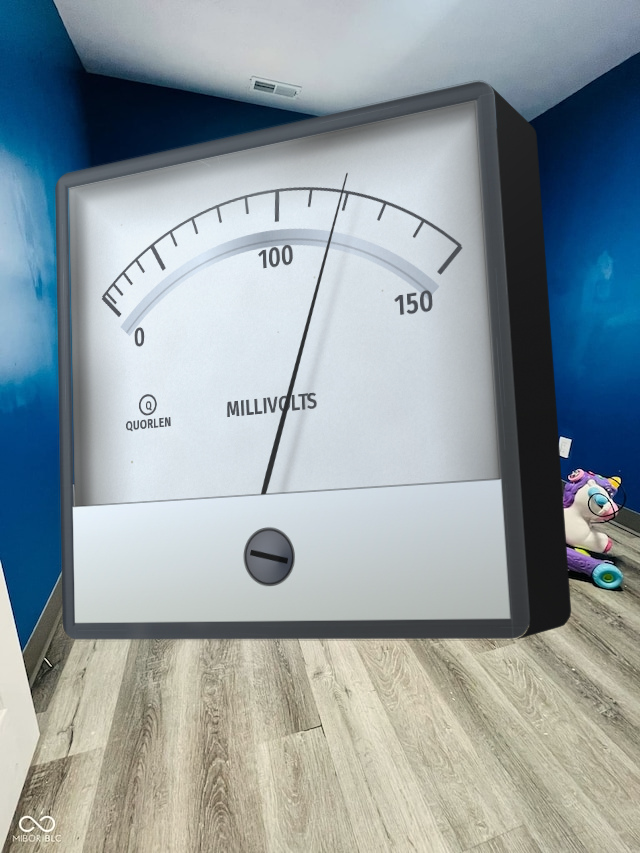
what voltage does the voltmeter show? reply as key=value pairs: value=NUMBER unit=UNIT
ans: value=120 unit=mV
